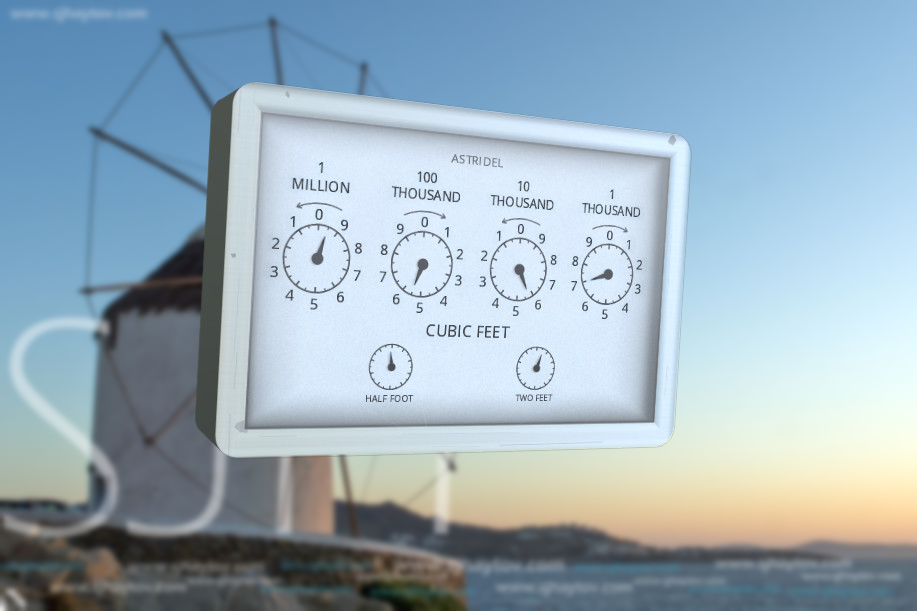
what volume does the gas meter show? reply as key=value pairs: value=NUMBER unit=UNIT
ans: value=955700 unit=ft³
